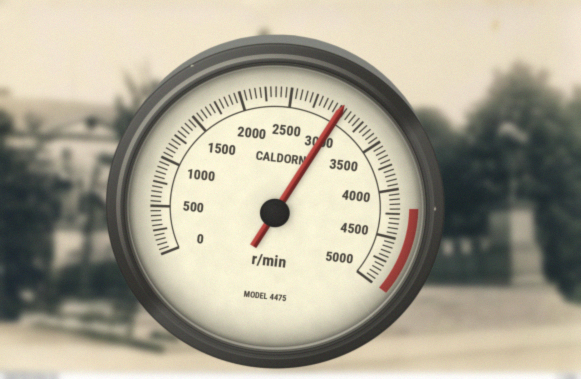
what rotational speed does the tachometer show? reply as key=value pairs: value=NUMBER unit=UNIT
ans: value=3000 unit=rpm
